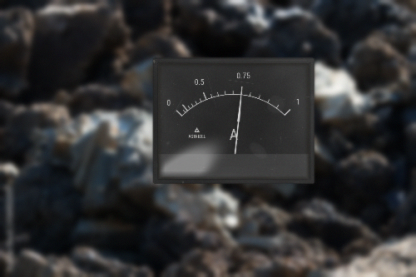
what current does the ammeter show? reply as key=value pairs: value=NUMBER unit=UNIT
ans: value=0.75 unit=A
